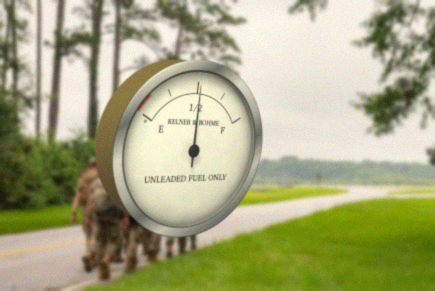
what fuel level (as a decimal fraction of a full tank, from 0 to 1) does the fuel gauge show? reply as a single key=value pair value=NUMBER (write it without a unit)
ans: value=0.5
